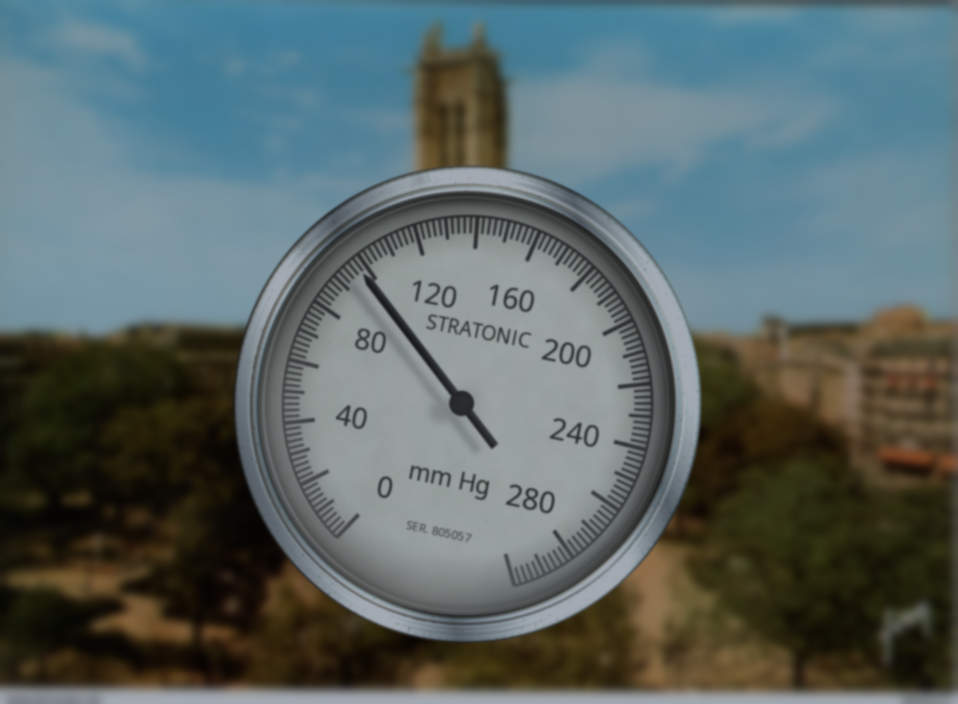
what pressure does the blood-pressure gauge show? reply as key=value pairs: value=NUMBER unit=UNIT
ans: value=98 unit=mmHg
